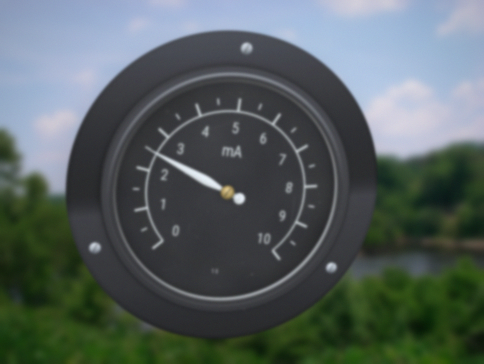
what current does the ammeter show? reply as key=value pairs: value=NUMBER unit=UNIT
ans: value=2.5 unit=mA
